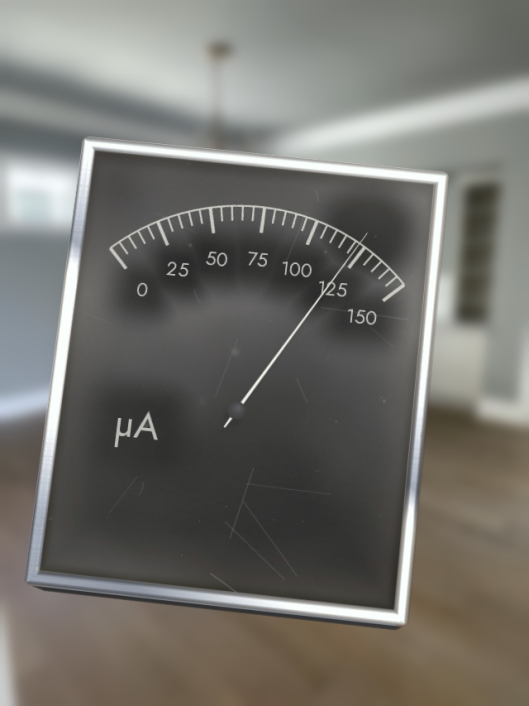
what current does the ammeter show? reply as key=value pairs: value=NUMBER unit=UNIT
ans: value=122.5 unit=µA
